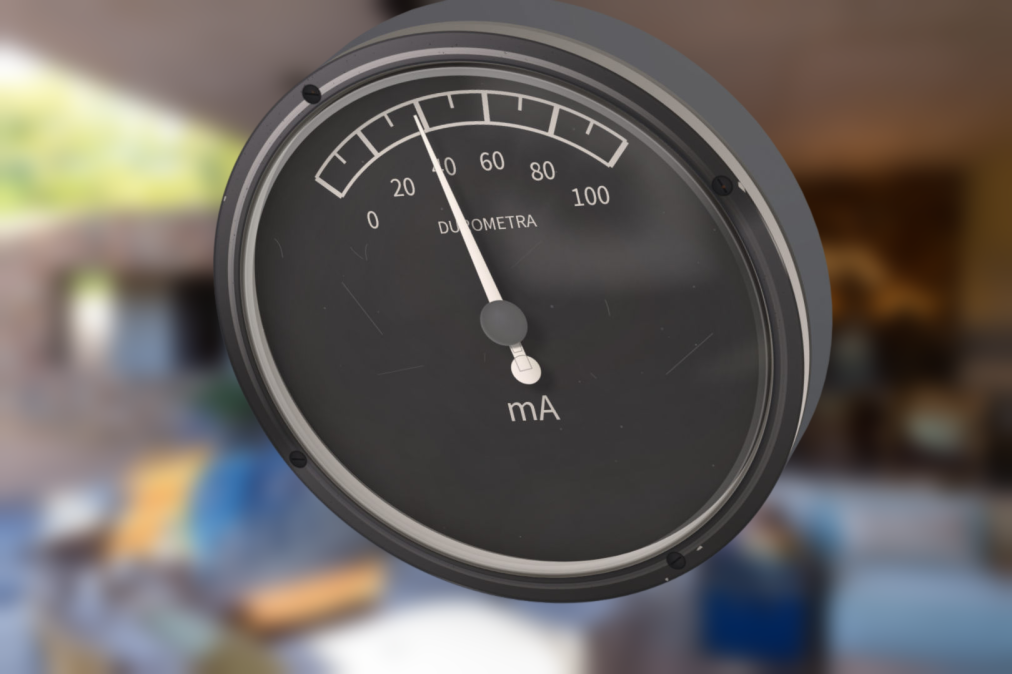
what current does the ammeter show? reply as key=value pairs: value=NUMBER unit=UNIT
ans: value=40 unit=mA
